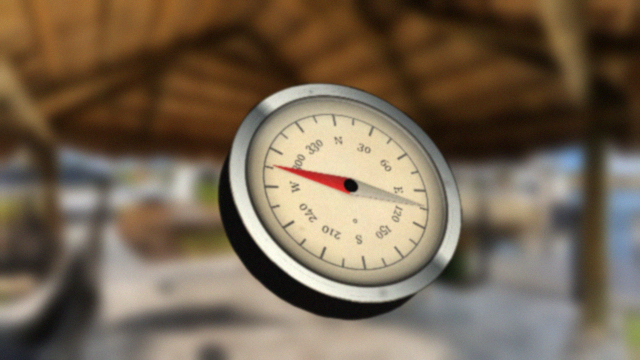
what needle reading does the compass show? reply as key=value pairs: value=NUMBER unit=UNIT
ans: value=285 unit=°
